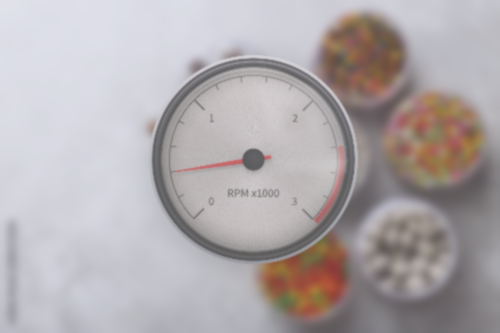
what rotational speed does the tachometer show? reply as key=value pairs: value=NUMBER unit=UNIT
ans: value=400 unit=rpm
